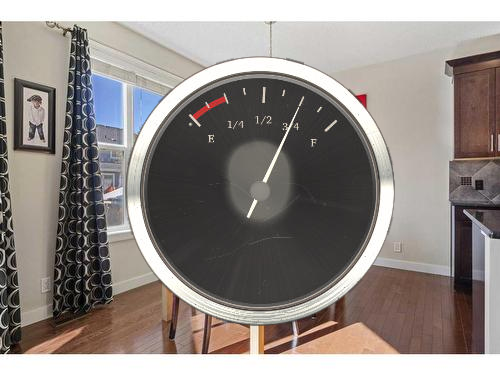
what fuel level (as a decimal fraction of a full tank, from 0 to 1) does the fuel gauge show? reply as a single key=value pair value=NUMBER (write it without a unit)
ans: value=0.75
